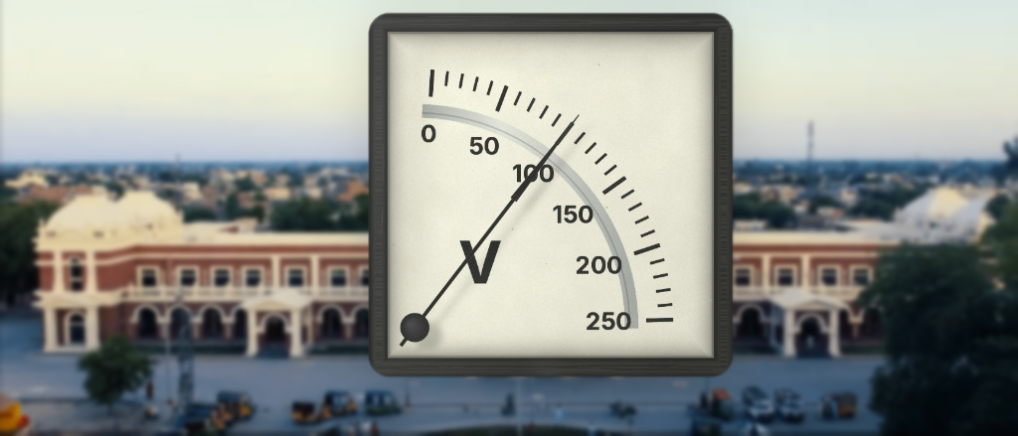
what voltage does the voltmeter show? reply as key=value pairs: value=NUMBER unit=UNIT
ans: value=100 unit=V
